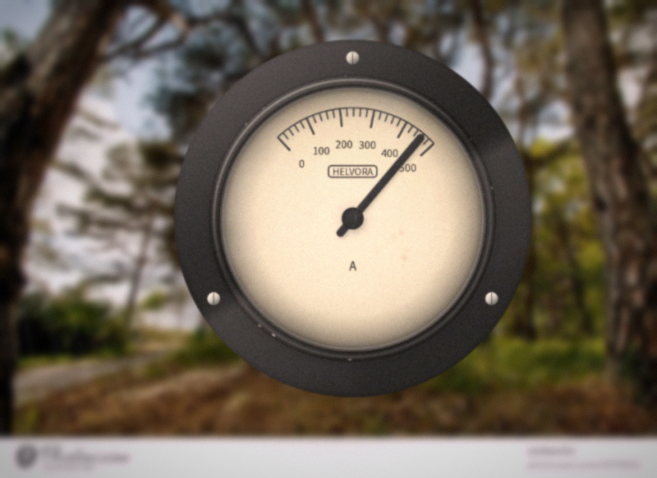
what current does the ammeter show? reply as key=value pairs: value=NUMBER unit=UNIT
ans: value=460 unit=A
